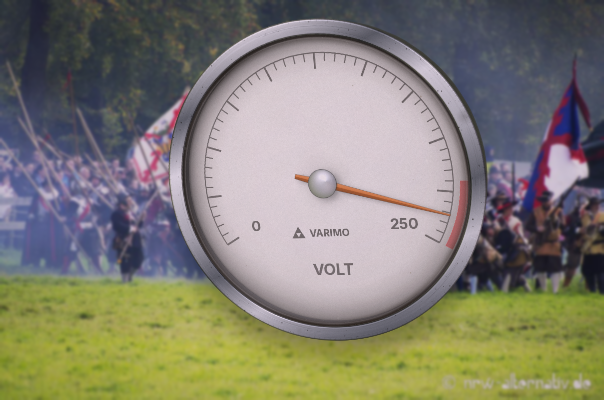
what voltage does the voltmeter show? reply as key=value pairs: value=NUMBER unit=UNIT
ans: value=235 unit=V
